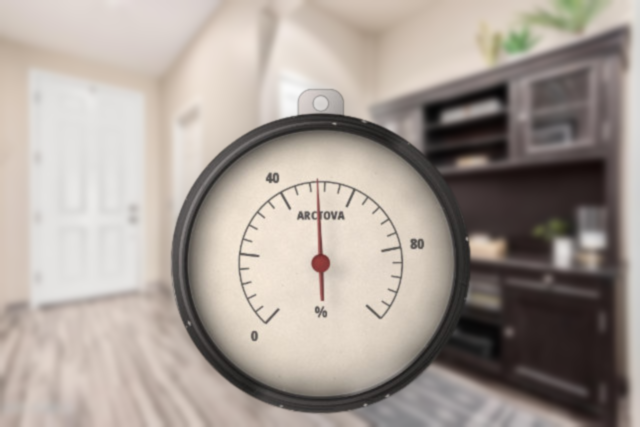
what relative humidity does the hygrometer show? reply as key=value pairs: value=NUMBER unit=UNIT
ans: value=50 unit=%
